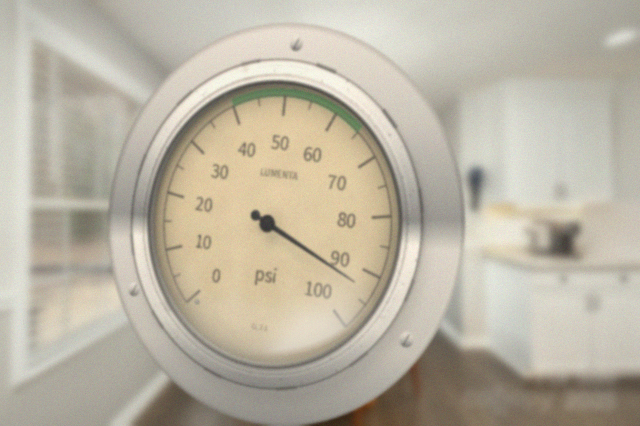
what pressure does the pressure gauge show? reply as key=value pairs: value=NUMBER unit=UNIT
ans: value=92.5 unit=psi
